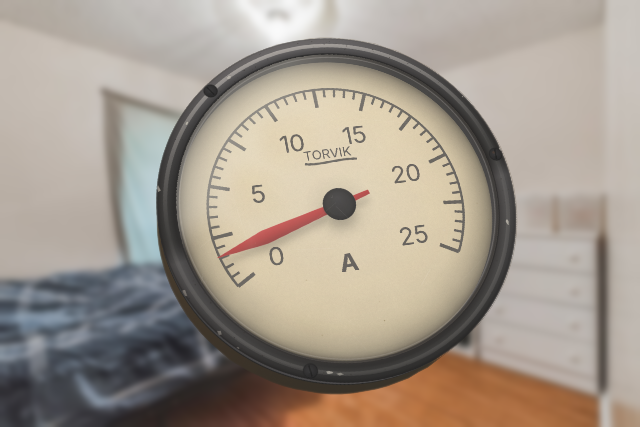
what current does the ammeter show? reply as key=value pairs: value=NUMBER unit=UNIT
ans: value=1.5 unit=A
